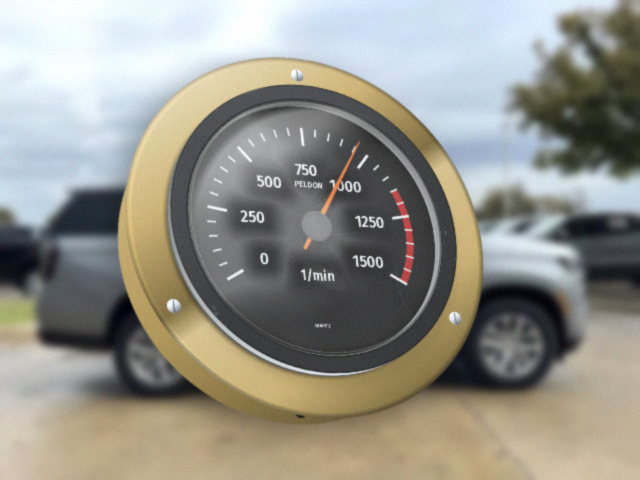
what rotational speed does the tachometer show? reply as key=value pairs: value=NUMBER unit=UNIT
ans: value=950 unit=rpm
